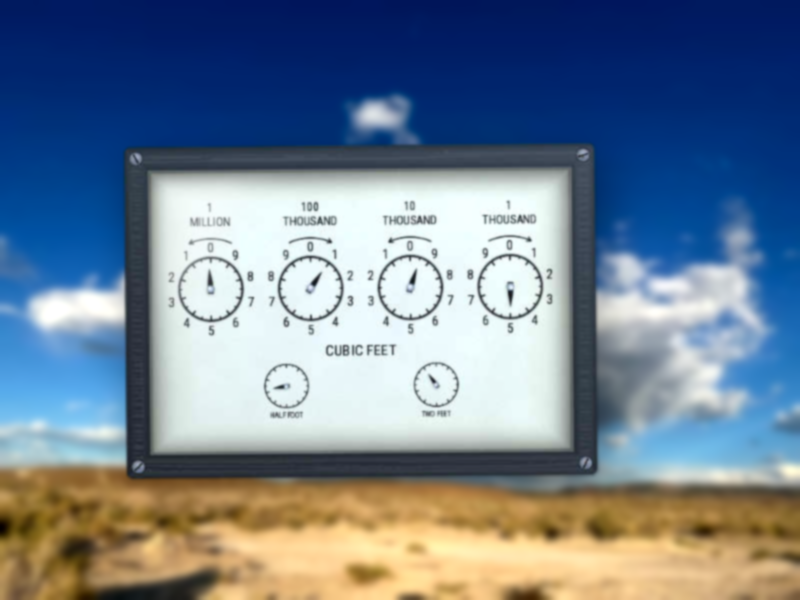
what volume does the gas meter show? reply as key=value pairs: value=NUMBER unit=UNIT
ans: value=9500 unit=ft³
